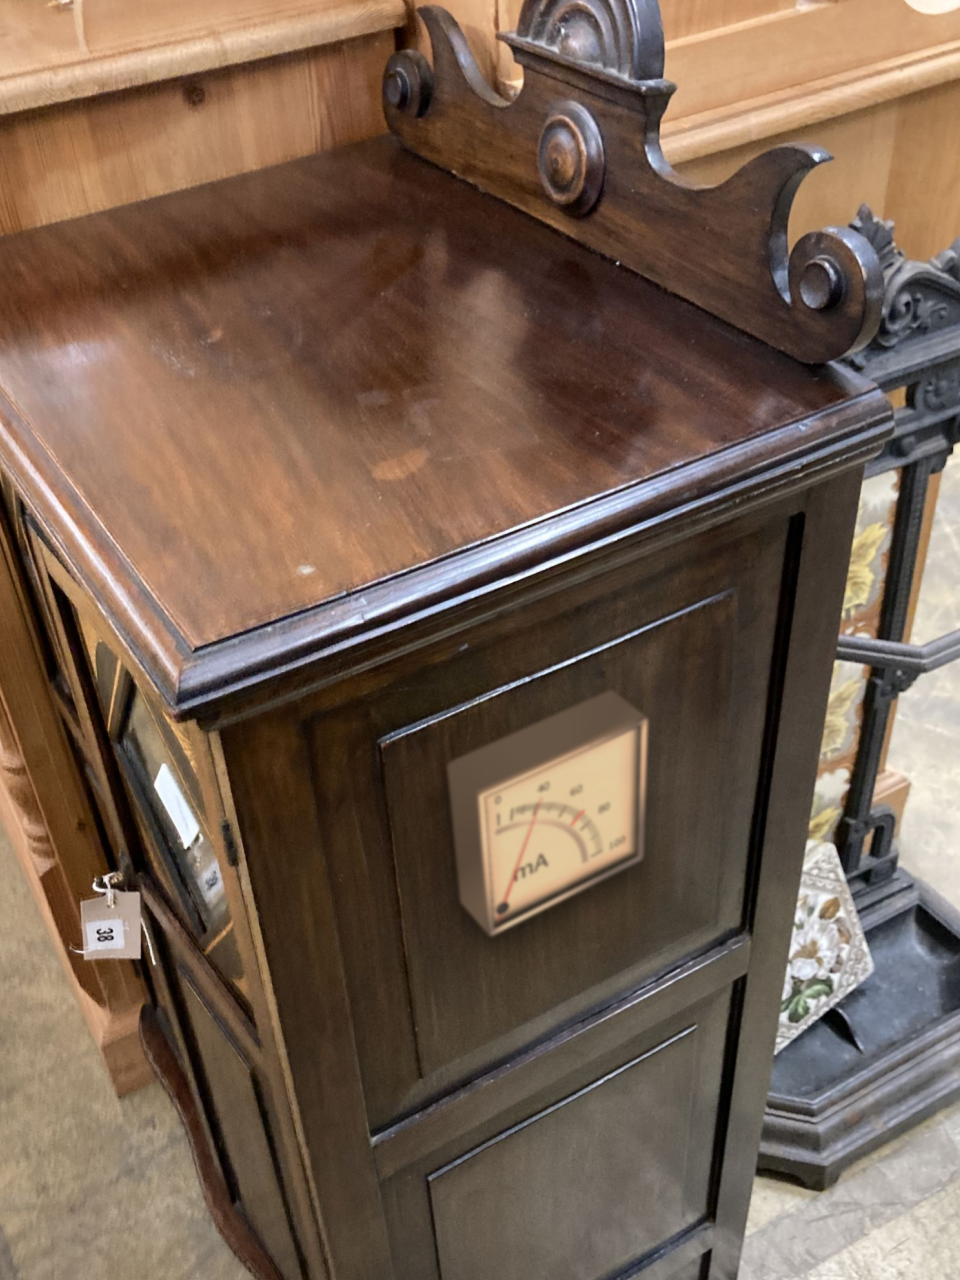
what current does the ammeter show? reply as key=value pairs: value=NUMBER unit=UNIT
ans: value=40 unit=mA
